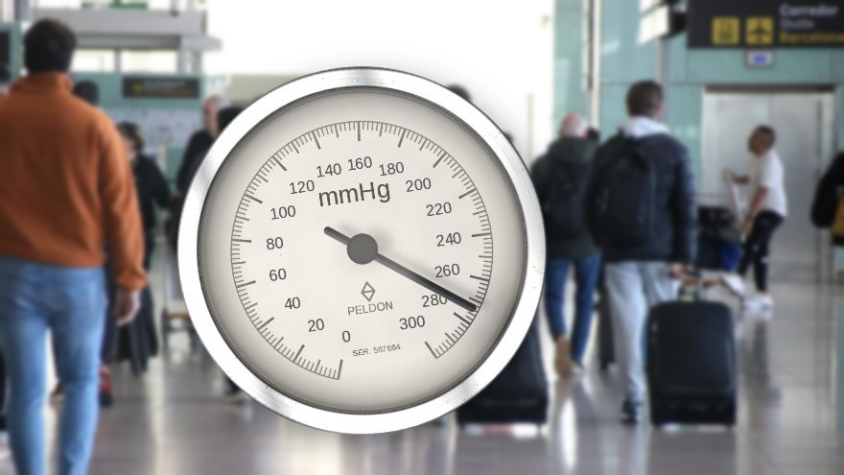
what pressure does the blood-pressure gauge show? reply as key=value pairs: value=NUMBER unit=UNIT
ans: value=274 unit=mmHg
